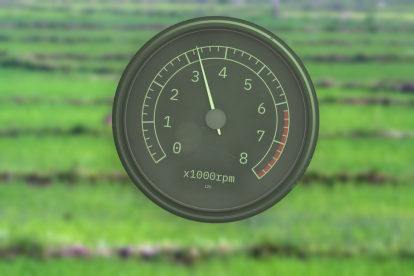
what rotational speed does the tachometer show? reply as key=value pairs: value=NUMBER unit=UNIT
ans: value=3300 unit=rpm
